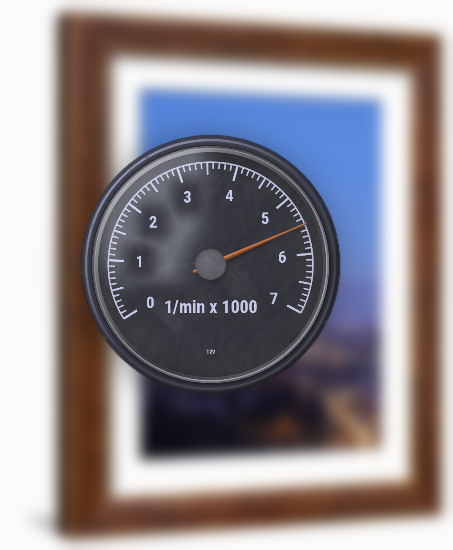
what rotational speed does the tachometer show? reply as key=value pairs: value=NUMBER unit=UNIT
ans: value=5500 unit=rpm
